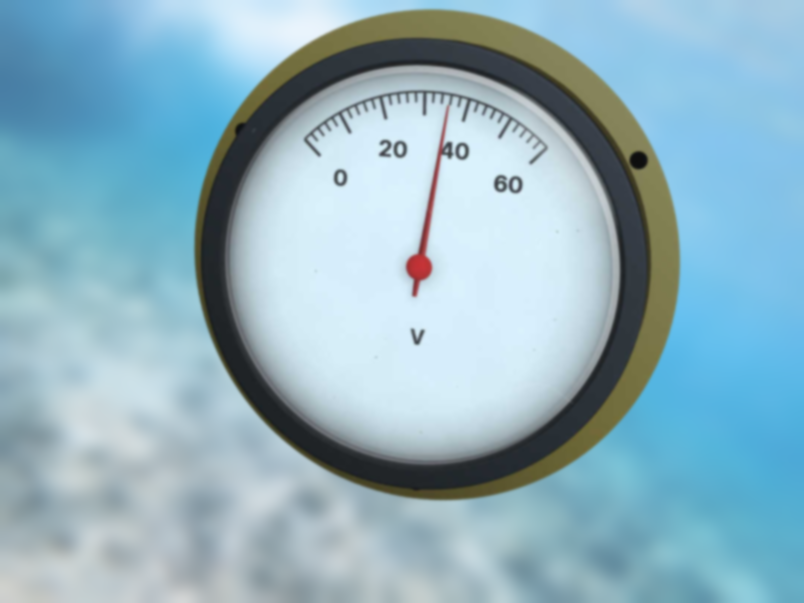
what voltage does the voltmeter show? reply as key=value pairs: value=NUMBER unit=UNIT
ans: value=36 unit=V
